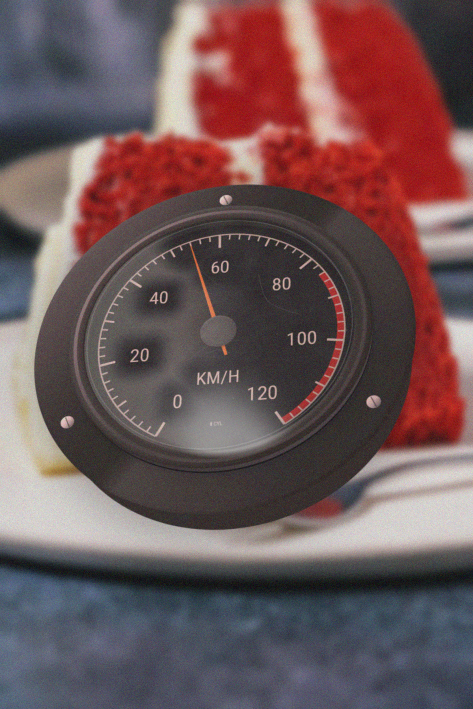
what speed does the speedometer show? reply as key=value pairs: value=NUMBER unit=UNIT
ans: value=54 unit=km/h
